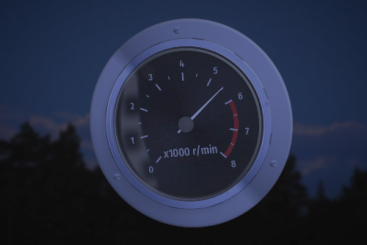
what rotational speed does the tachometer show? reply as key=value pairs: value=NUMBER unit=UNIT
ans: value=5500 unit=rpm
